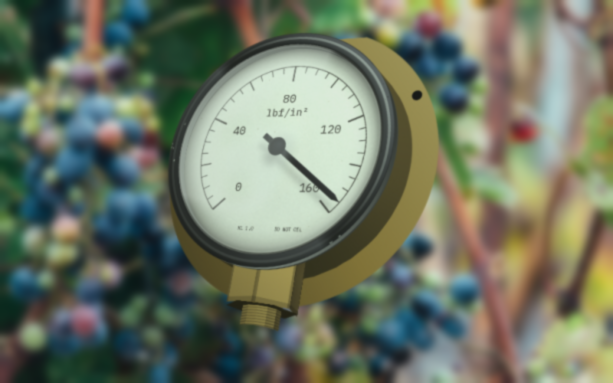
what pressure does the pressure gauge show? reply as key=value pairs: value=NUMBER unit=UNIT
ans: value=155 unit=psi
